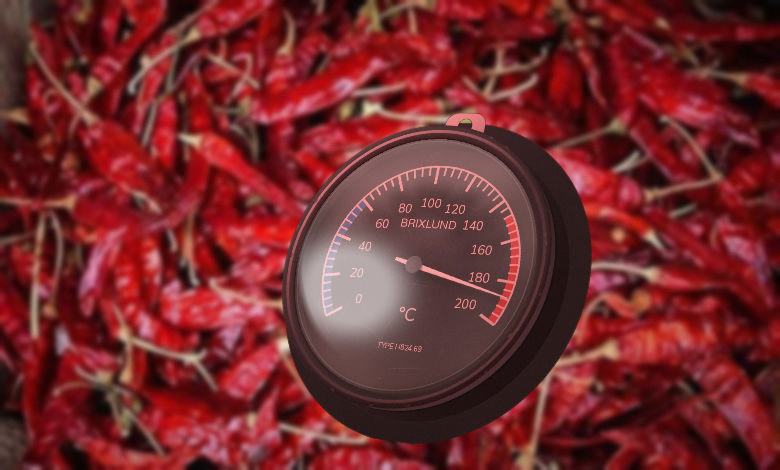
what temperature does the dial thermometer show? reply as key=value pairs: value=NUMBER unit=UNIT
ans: value=188 unit=°C
